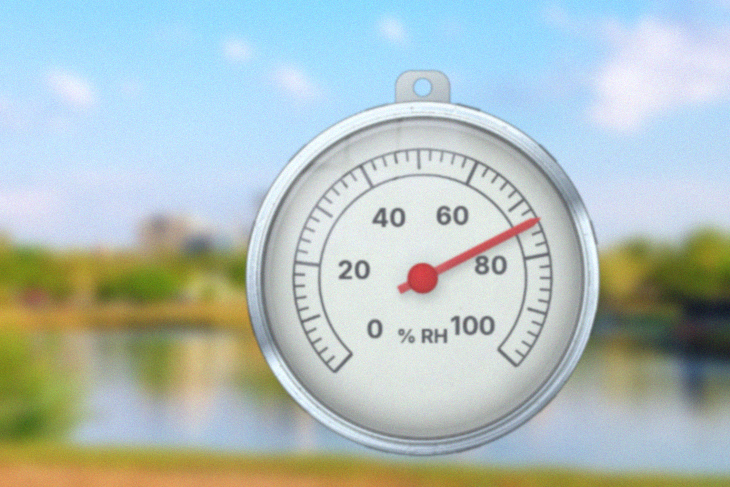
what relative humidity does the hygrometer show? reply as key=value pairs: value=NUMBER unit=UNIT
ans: value=74 unit=%
